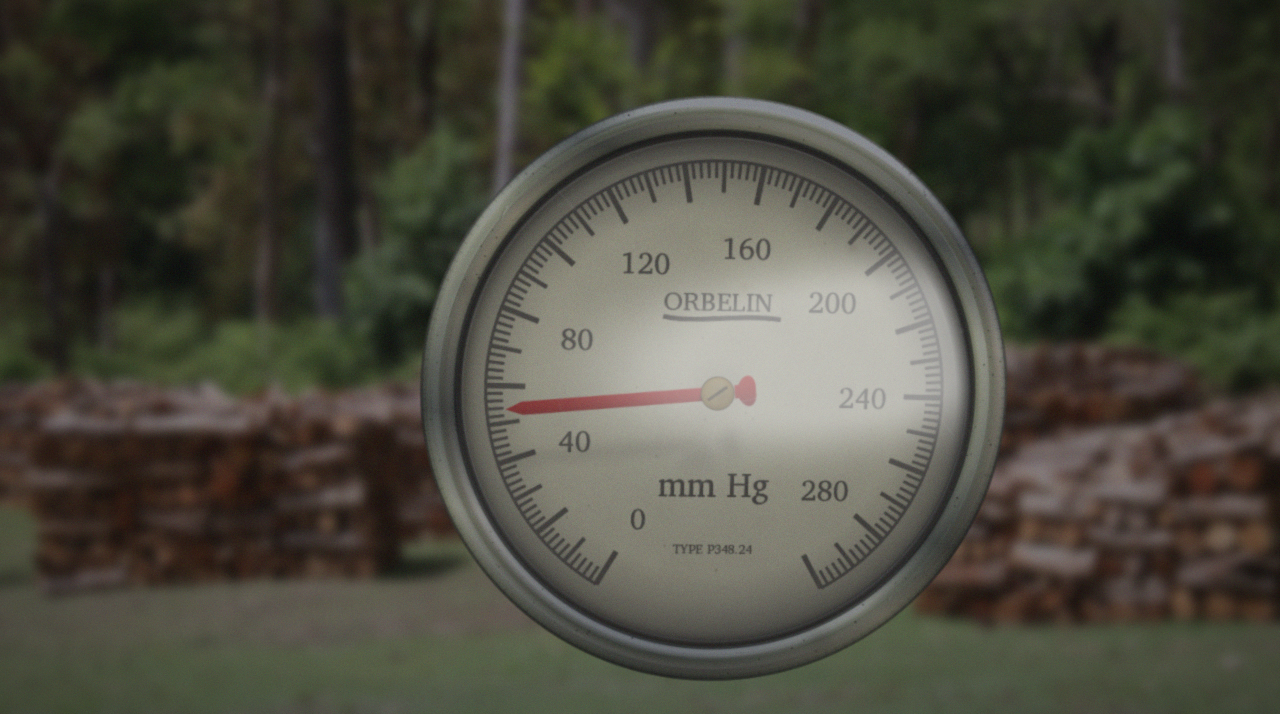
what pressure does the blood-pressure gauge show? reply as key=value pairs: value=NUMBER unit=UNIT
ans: value=54 unit=mmHg
